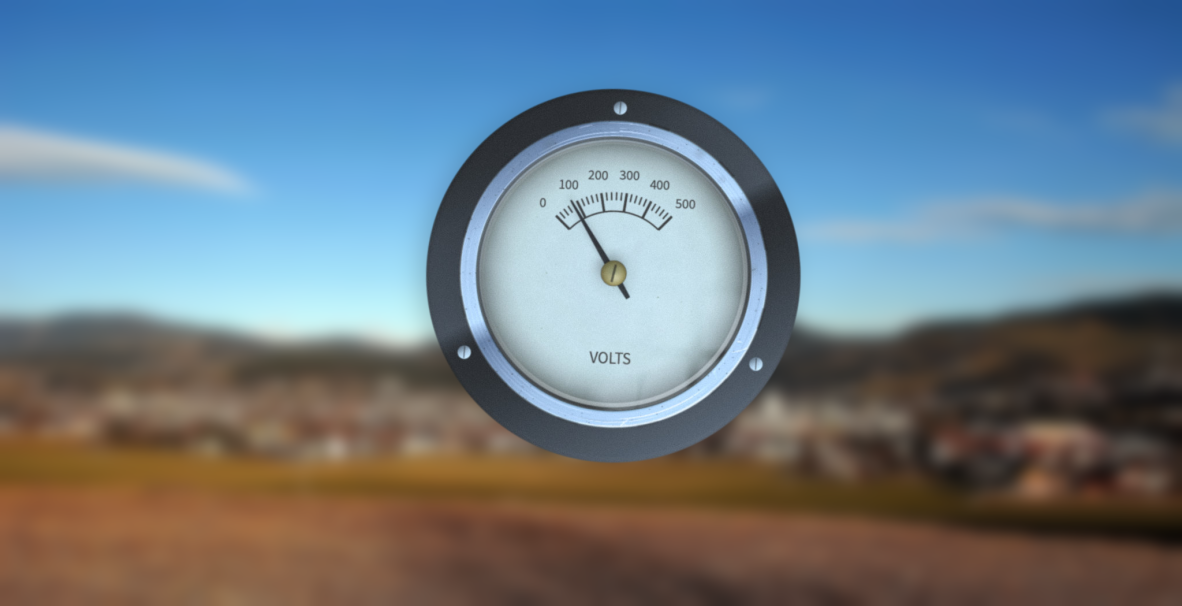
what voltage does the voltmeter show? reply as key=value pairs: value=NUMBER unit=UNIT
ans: value=80 unit=V
